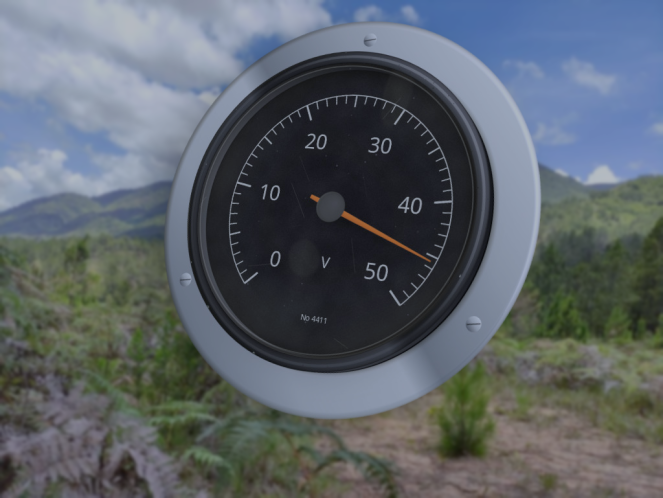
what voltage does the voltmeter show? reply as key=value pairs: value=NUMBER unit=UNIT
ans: value=45.5 unit=V
